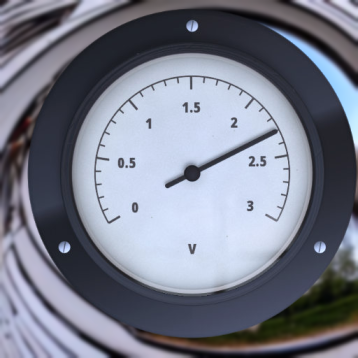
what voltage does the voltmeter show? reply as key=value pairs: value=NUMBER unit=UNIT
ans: value=2.3 unit=V
